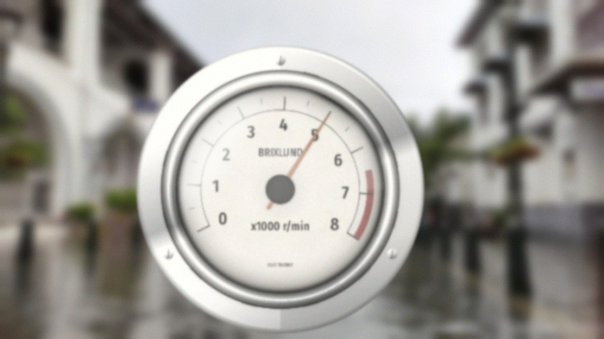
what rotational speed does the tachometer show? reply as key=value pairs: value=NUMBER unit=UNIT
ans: value=5000 unit=rpm
